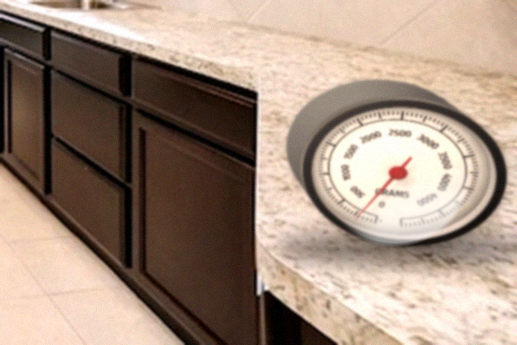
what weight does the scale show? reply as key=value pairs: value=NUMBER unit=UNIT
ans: value=250 unit=g
